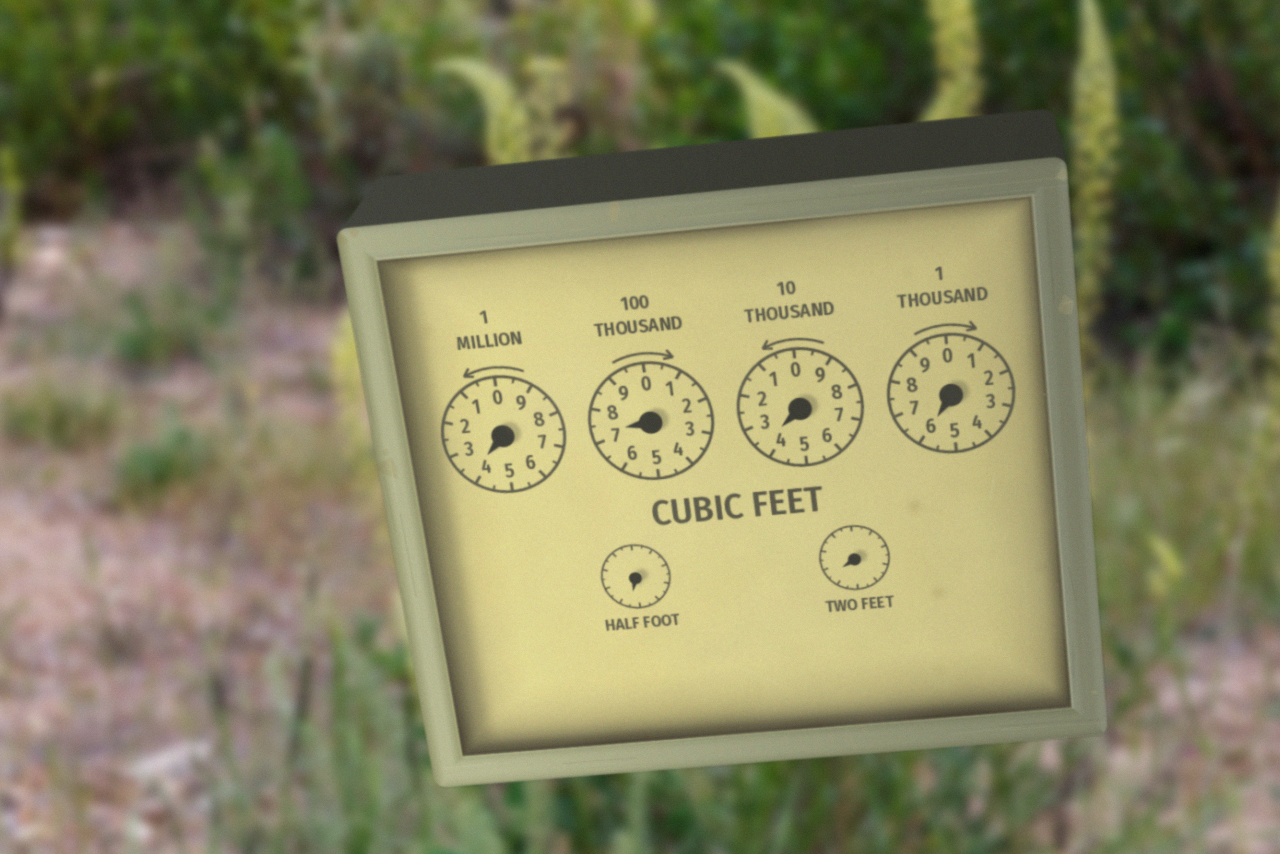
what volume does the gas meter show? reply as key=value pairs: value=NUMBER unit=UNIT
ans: value=373600 unit=ft³
